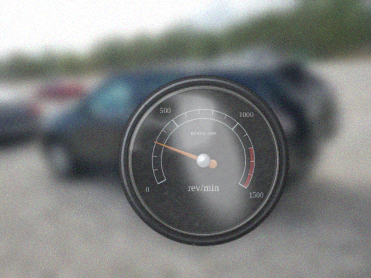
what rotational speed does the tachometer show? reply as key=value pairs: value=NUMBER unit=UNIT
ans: value=300 unit=rpm
